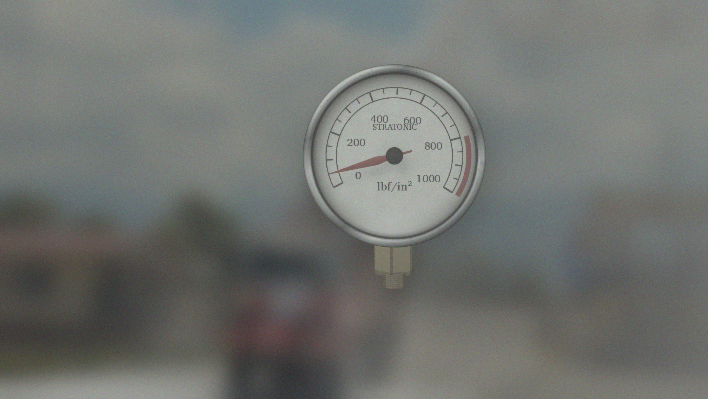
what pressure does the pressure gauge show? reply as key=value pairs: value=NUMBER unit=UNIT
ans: value=50 unit=psi
